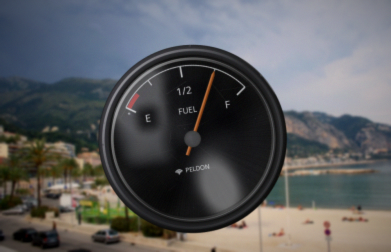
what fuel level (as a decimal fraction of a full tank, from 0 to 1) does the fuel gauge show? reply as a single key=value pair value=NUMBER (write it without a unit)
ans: value=0.75
